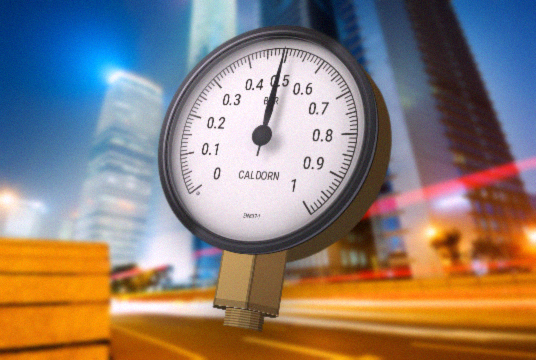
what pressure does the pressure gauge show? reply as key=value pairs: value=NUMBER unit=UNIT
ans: value=0.5 unit=bar
